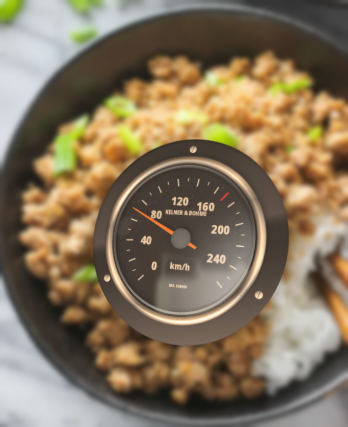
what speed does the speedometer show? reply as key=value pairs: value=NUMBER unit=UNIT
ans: value=70 unit=km/h
